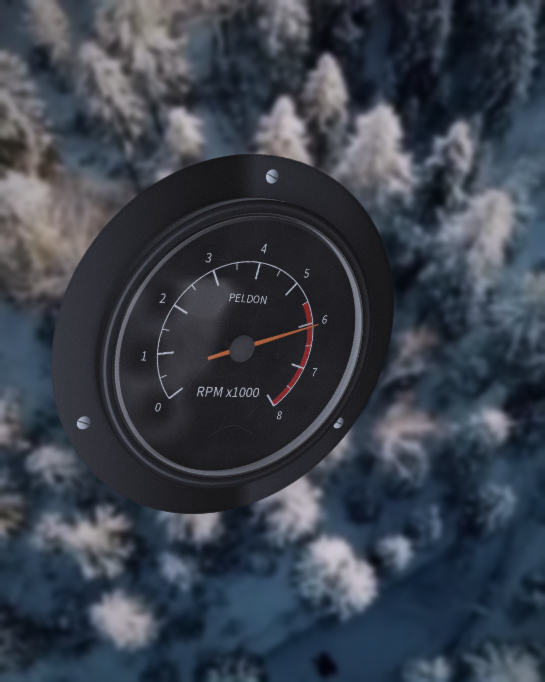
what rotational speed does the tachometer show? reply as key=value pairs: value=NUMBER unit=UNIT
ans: value=6000 unit=rpm
